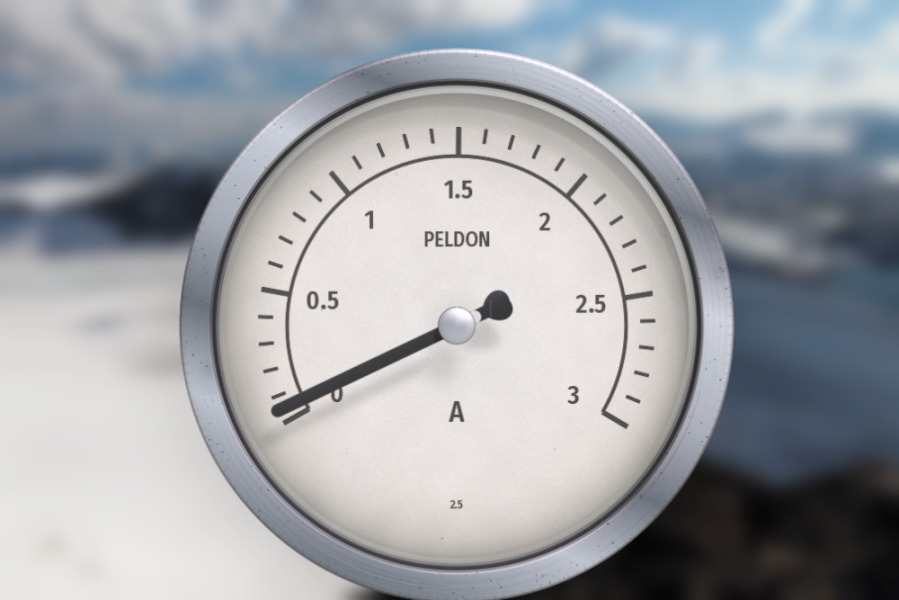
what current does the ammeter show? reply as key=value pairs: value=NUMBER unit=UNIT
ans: value=0.05 unit=A
